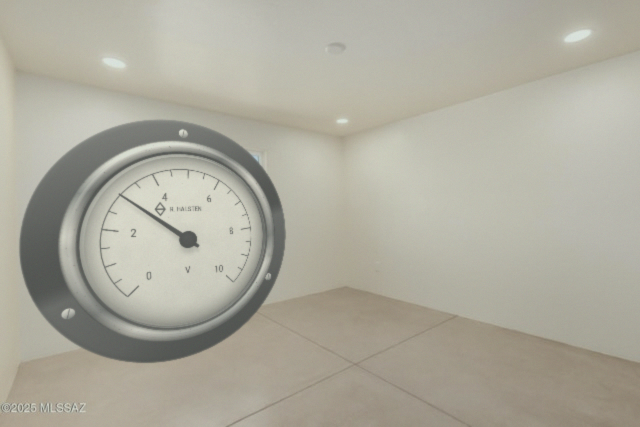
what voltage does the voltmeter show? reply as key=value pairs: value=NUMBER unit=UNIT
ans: value=3 unit=V
